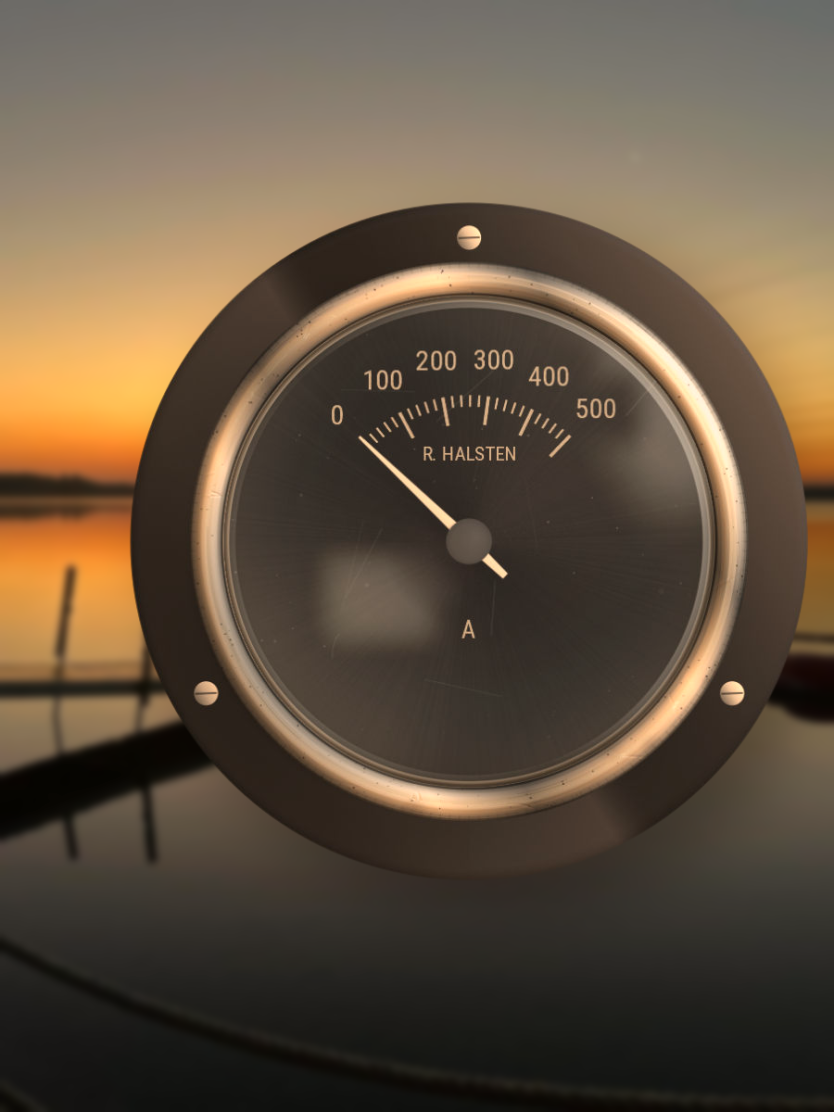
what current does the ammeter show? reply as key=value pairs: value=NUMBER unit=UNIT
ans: value=0 unit=A
